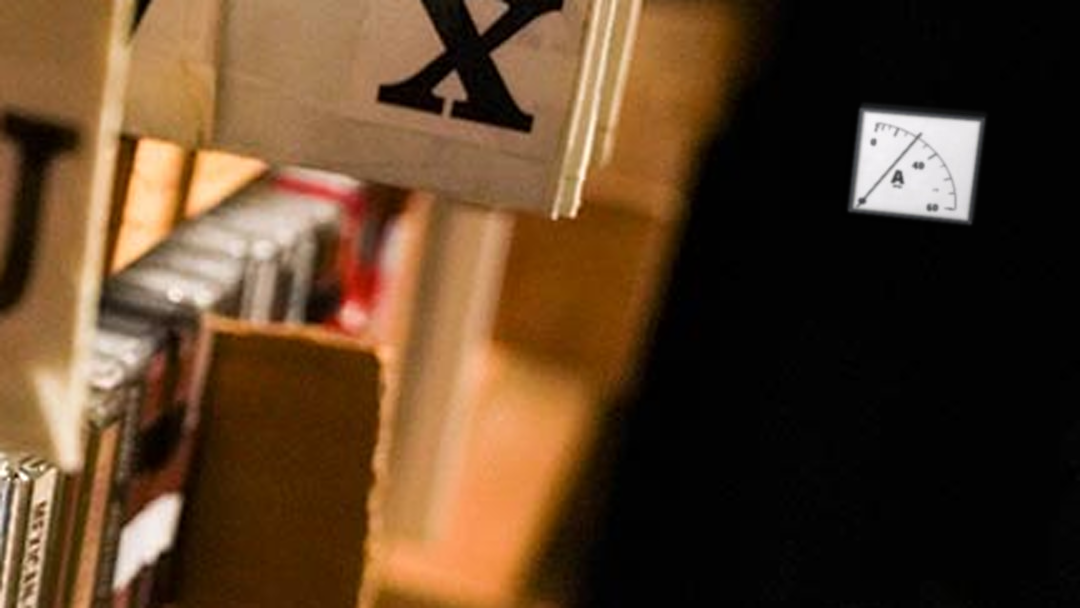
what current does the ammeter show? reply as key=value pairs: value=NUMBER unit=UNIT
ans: value=30 unit=A
